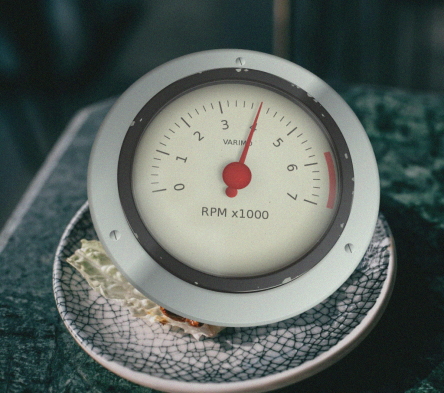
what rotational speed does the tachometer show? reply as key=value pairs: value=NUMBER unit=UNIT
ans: value=4000 unit=rpm
